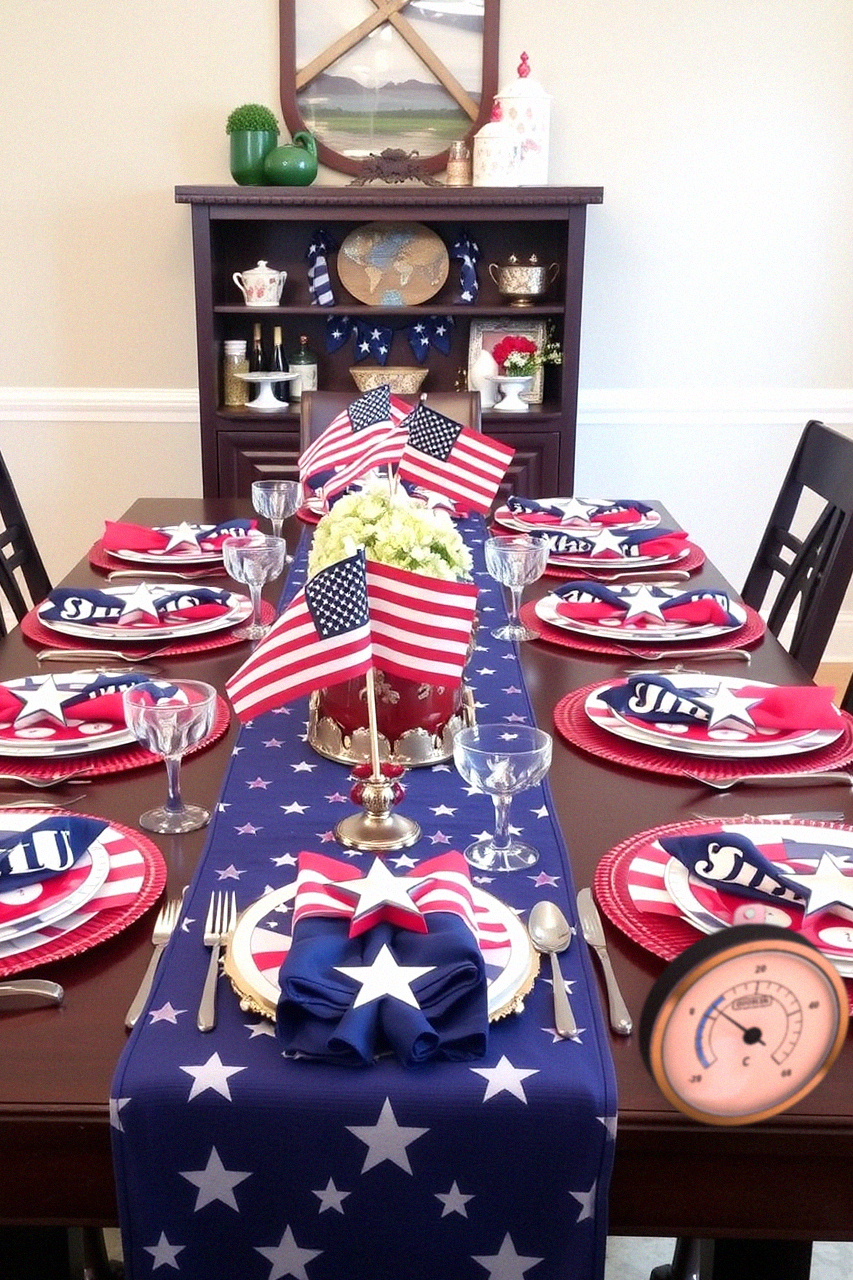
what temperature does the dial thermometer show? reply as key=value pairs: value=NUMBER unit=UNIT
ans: value=4 unit=°C
